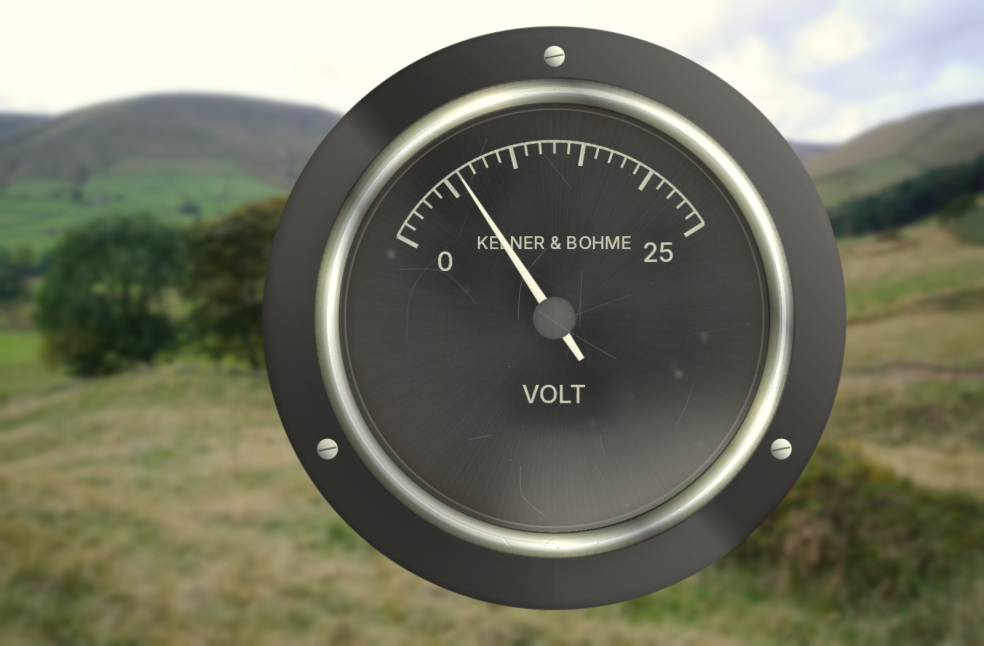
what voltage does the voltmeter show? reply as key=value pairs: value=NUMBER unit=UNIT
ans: value=6 unit=V
